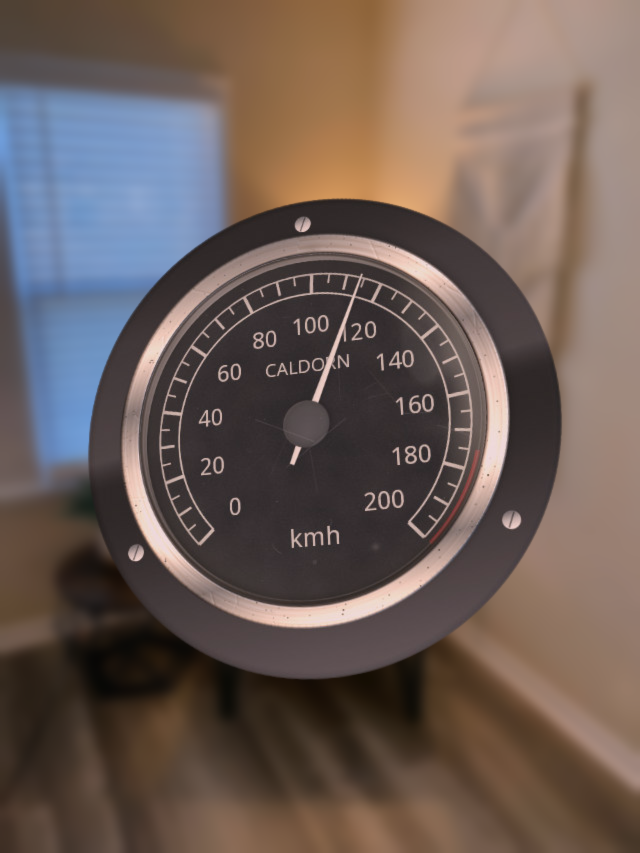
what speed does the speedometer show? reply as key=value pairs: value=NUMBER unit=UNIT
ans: value=115 unit=km/h
